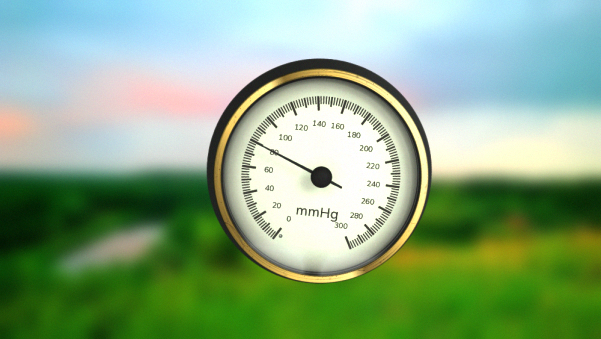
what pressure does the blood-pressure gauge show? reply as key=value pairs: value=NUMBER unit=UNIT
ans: value=80 unit=mmHg
